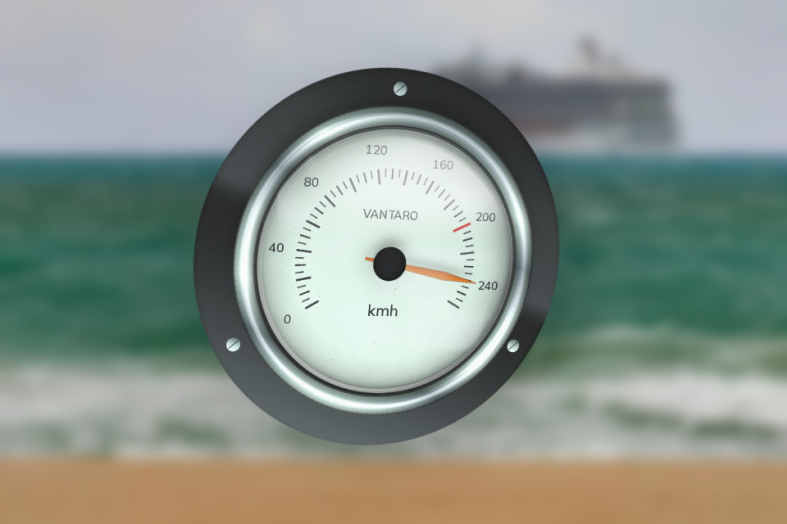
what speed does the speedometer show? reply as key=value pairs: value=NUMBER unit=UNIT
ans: value=240 unit=km/h
